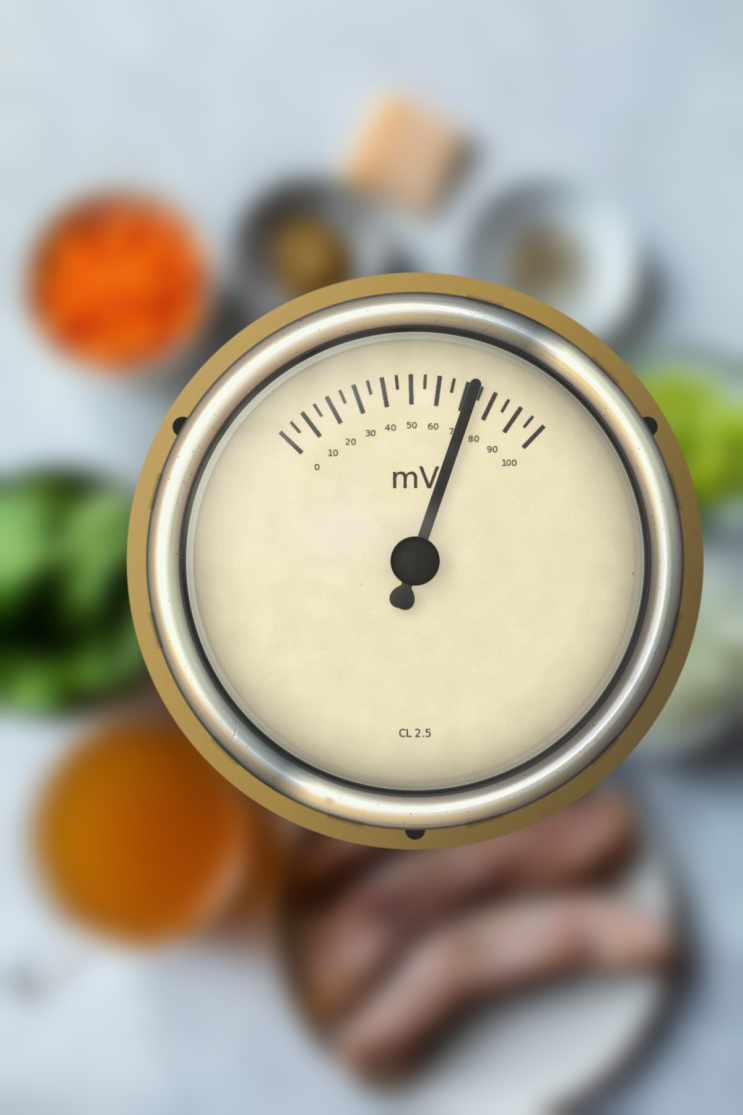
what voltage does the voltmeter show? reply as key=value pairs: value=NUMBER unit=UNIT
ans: value=72.5 unit=mV
